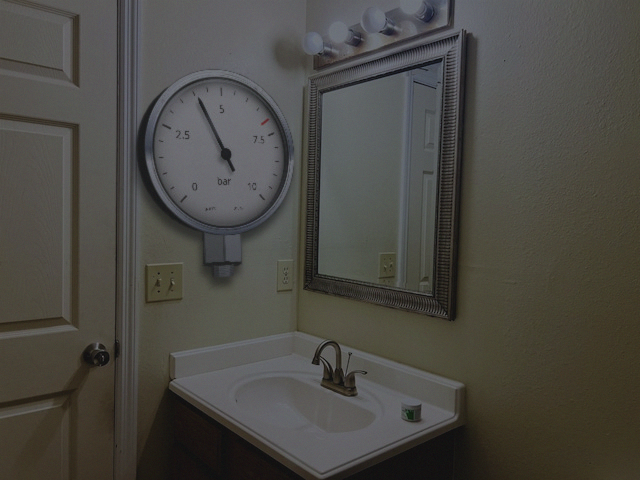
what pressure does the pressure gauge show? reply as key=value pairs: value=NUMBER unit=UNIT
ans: value=4 unit=bar
